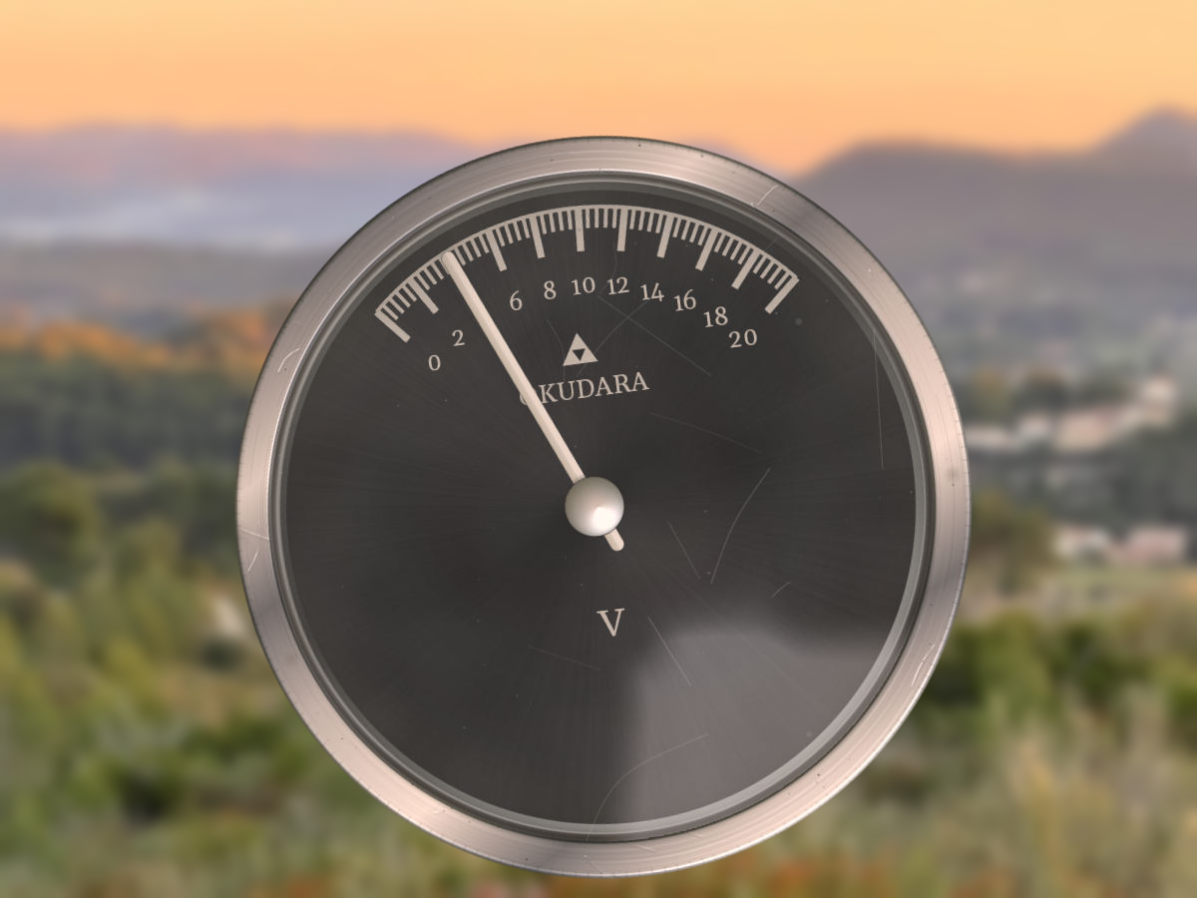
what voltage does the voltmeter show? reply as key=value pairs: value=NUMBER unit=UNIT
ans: value=4 unit=V
